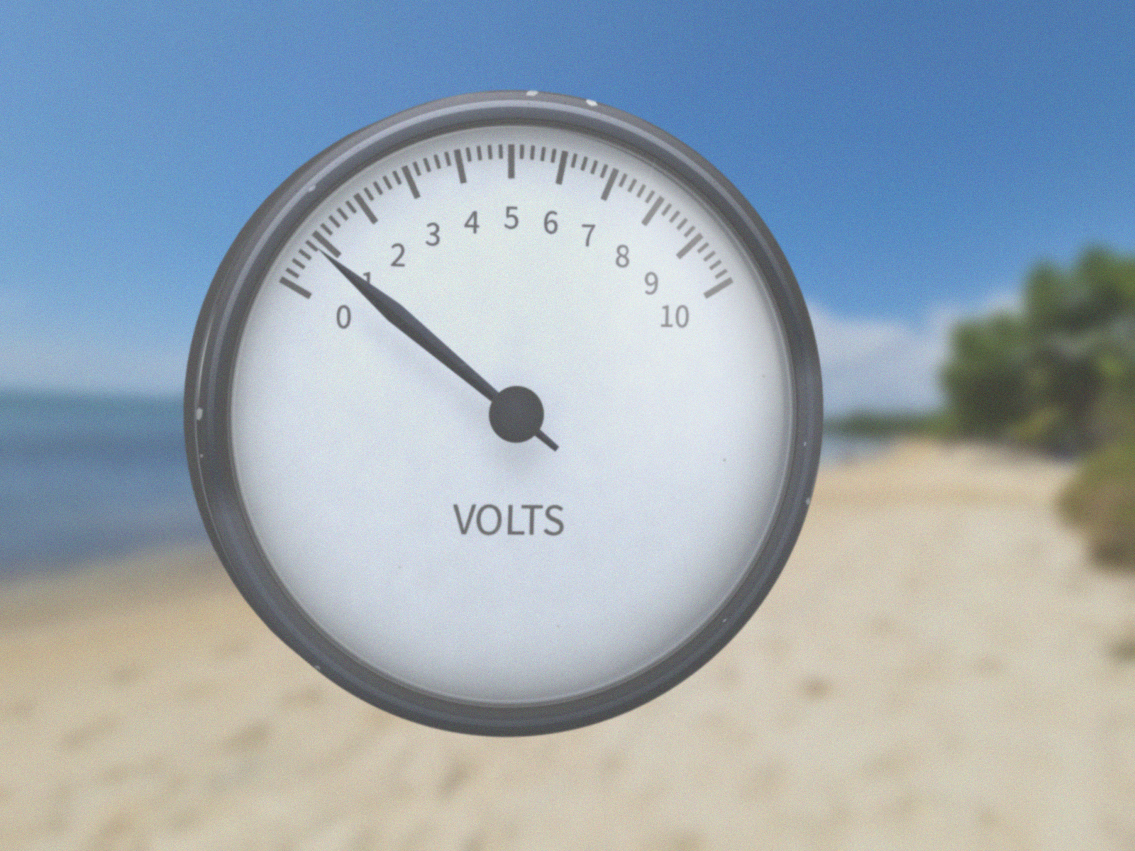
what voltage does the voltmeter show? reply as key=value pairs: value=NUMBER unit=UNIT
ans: value=0.8 unit=V
